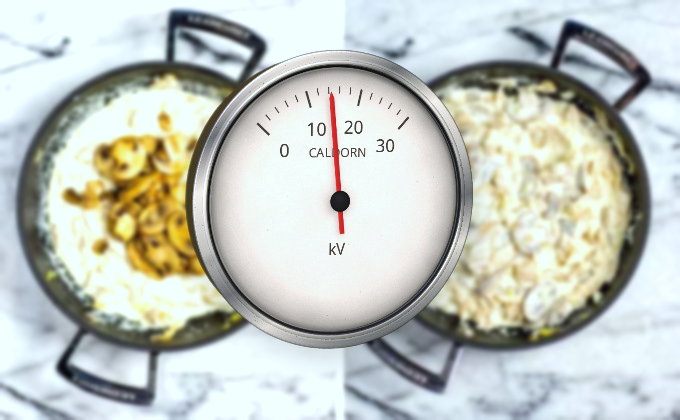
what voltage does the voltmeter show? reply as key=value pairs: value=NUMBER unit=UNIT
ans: value=14 unit=kV
